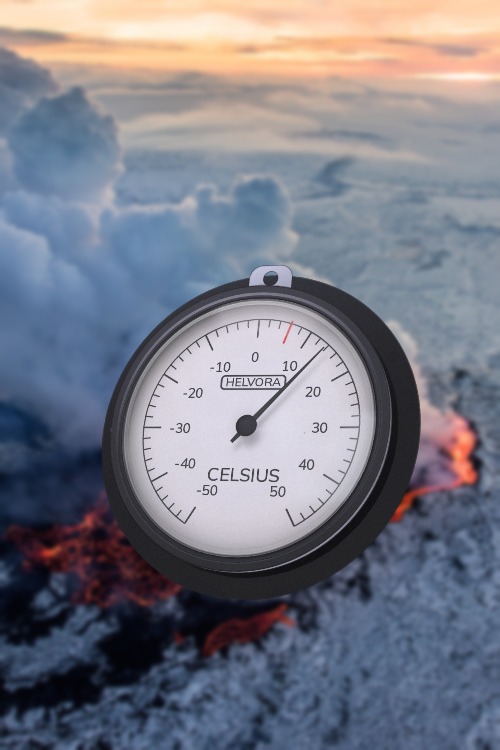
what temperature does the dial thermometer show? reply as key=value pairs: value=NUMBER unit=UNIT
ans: value=14 unit=°C
